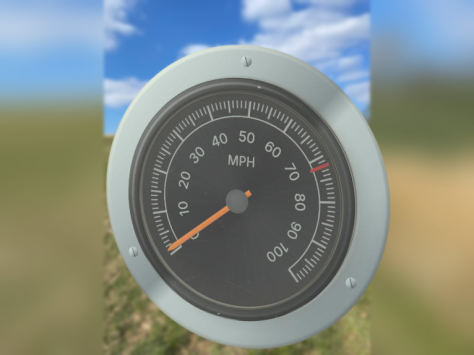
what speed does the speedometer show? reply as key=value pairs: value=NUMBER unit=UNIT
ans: value=1 unit=mph
